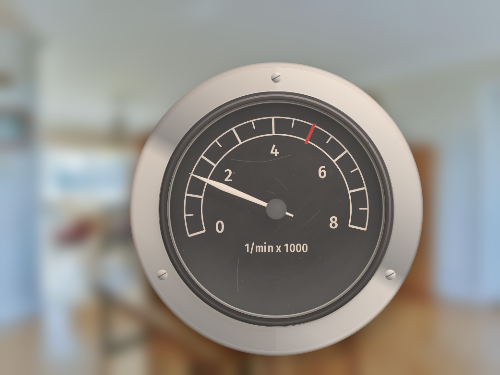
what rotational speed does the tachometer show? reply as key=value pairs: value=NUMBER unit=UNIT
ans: value=1500 unit=rpm
